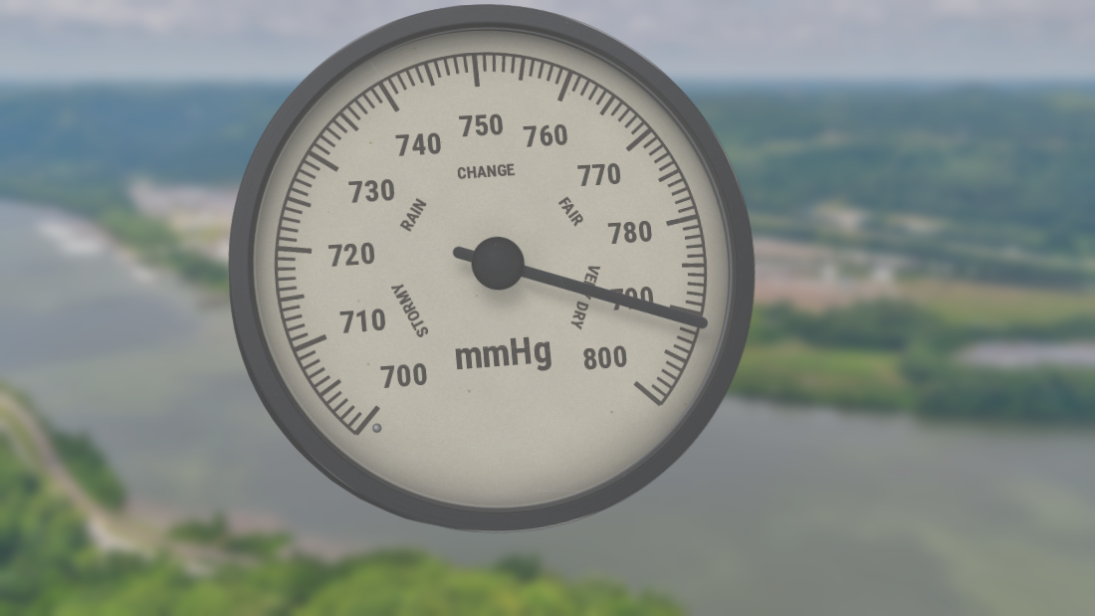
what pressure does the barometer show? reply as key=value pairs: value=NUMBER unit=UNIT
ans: value=791 unit=mmHg
